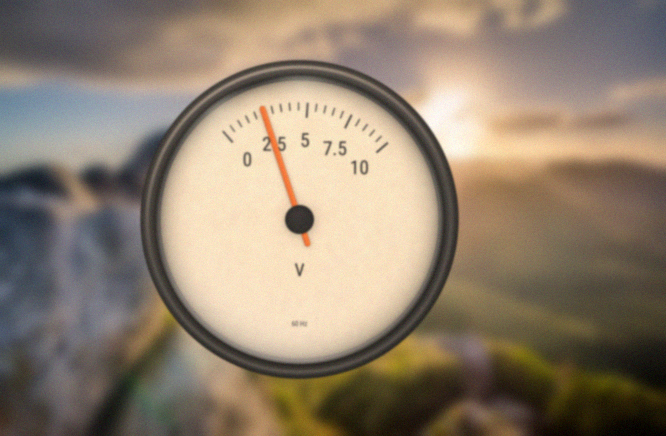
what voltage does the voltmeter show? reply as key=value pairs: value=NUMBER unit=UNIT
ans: value=2.5 unit=V
